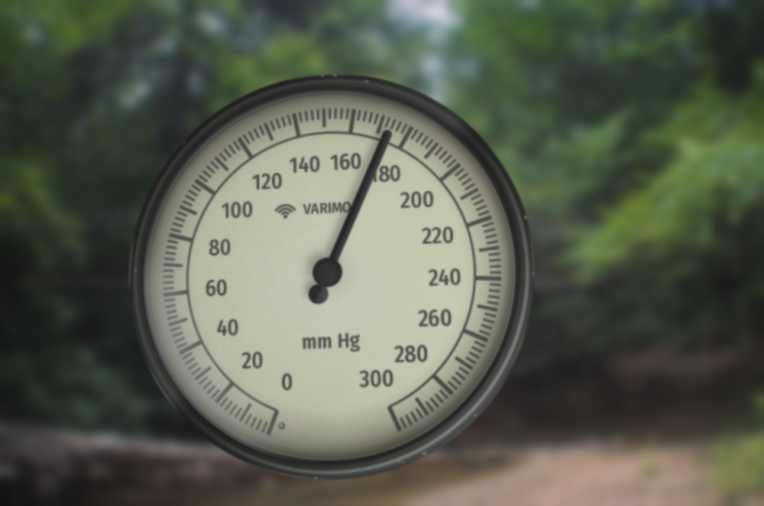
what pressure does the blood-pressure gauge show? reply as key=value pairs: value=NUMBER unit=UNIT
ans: value=174 unit=mmHg
